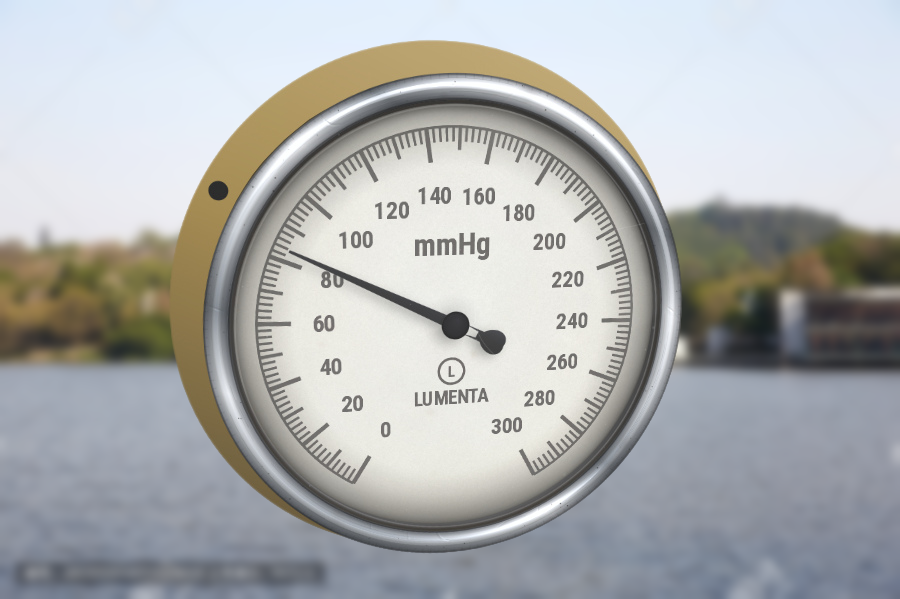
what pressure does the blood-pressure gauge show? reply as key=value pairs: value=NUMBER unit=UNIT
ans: value=84 unit=mmHg
